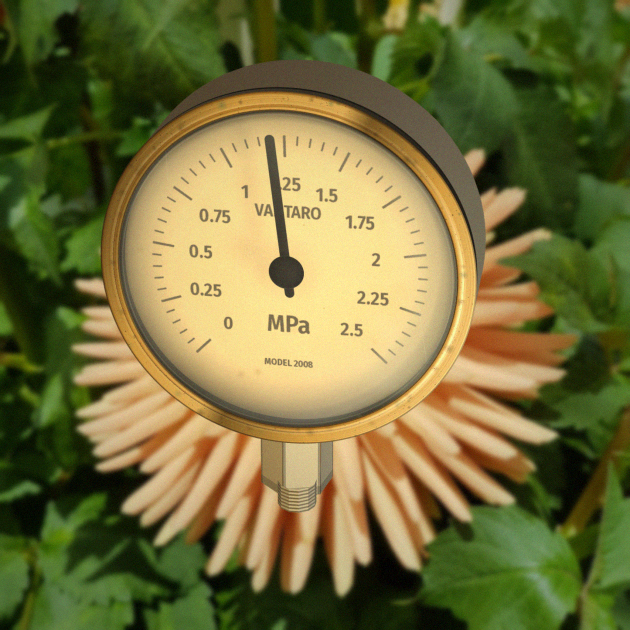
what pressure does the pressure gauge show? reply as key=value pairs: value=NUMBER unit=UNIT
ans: value=1.2 unit=MPa
